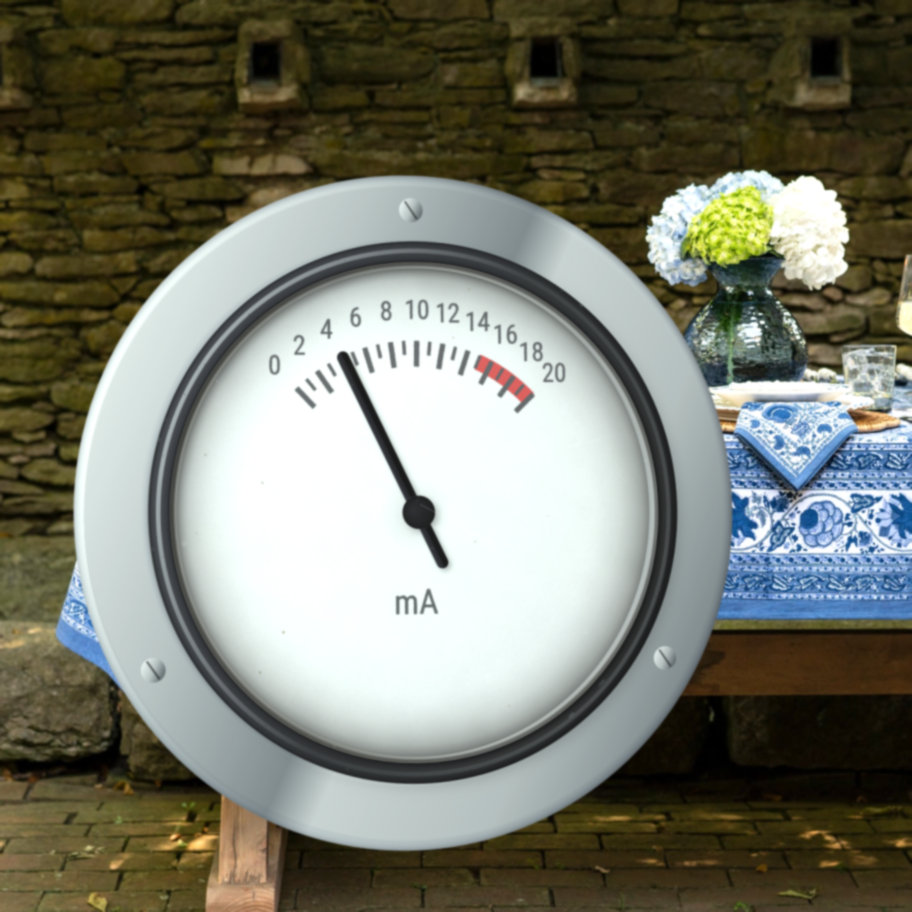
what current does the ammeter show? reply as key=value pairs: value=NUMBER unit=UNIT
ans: value=4 unit=mA
